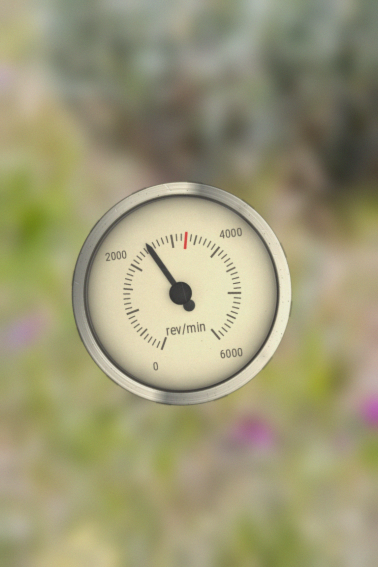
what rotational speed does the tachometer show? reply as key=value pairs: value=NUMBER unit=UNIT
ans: value=2500 unit=rpm
